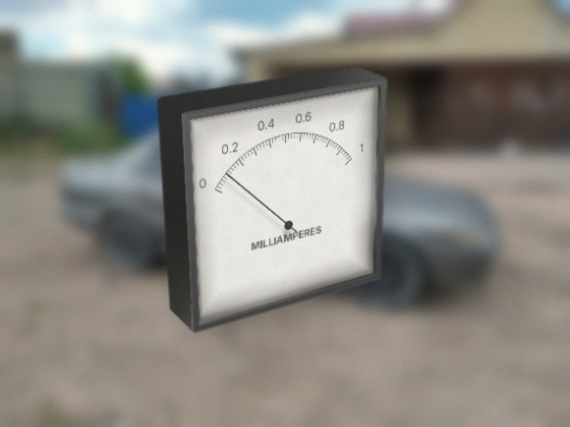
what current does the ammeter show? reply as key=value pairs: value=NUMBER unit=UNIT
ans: value=0.1 unit=mA
